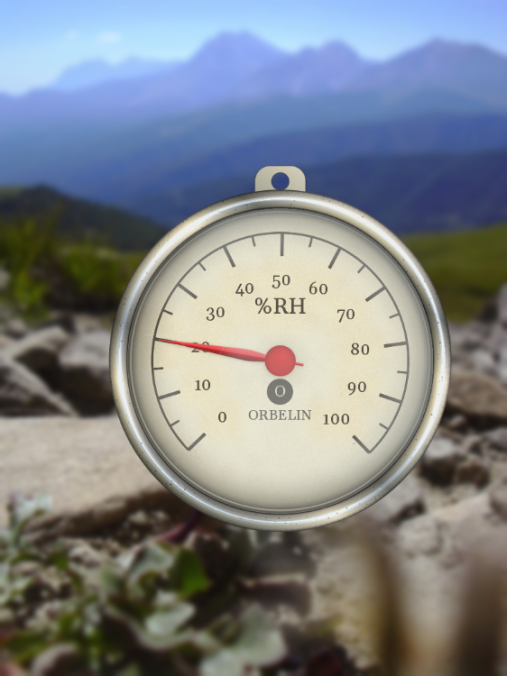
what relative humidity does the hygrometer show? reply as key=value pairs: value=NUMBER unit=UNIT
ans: value=20 unit=%
